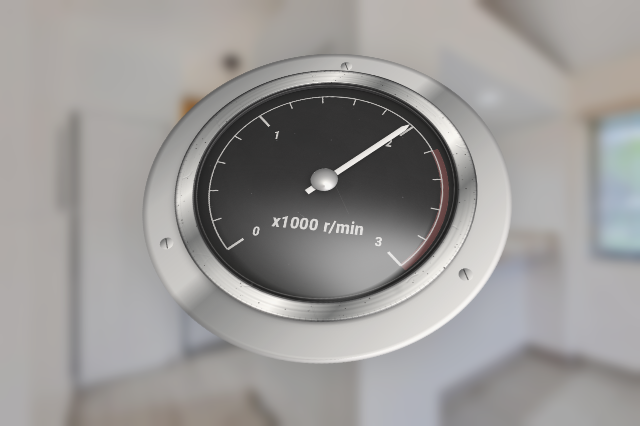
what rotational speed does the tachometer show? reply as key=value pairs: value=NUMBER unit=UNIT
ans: value=2000 unit=rpm
